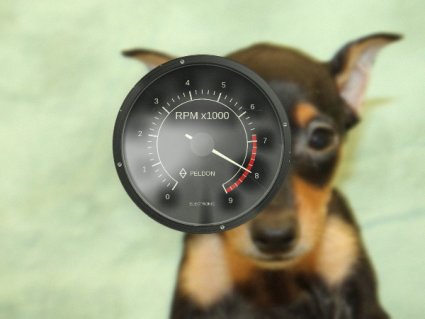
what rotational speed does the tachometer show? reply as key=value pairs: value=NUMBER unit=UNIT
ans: value=8000 unit=rpm
